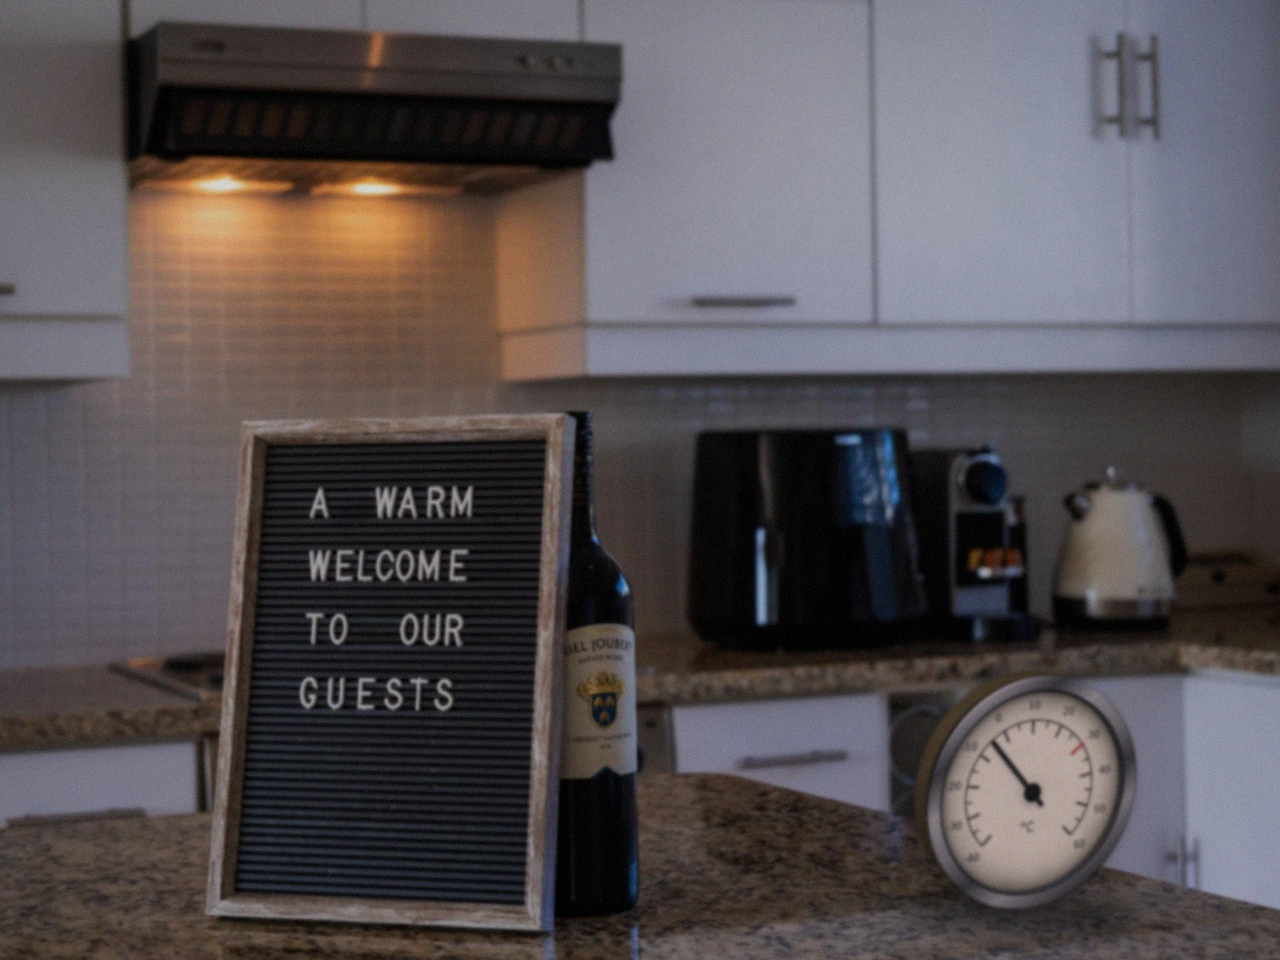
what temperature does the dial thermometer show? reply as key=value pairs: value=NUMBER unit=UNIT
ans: value=-5 unit=°C
